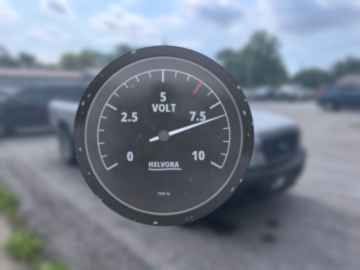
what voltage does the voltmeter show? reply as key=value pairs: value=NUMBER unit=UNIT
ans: value=8 unit=V
